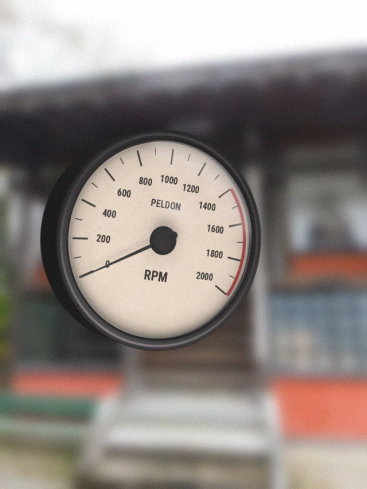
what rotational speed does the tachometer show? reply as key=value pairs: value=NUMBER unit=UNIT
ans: value=0 unit=rpm
